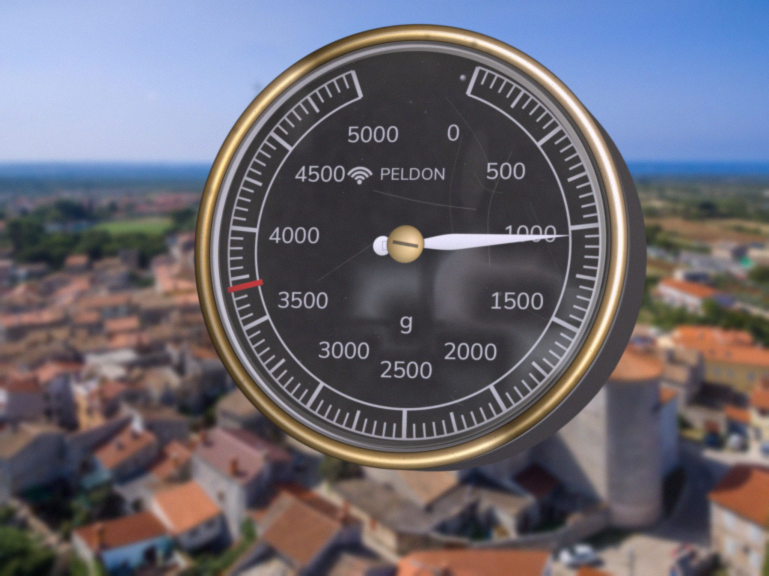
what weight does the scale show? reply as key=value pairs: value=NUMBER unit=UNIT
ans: value=1050 unit=g
